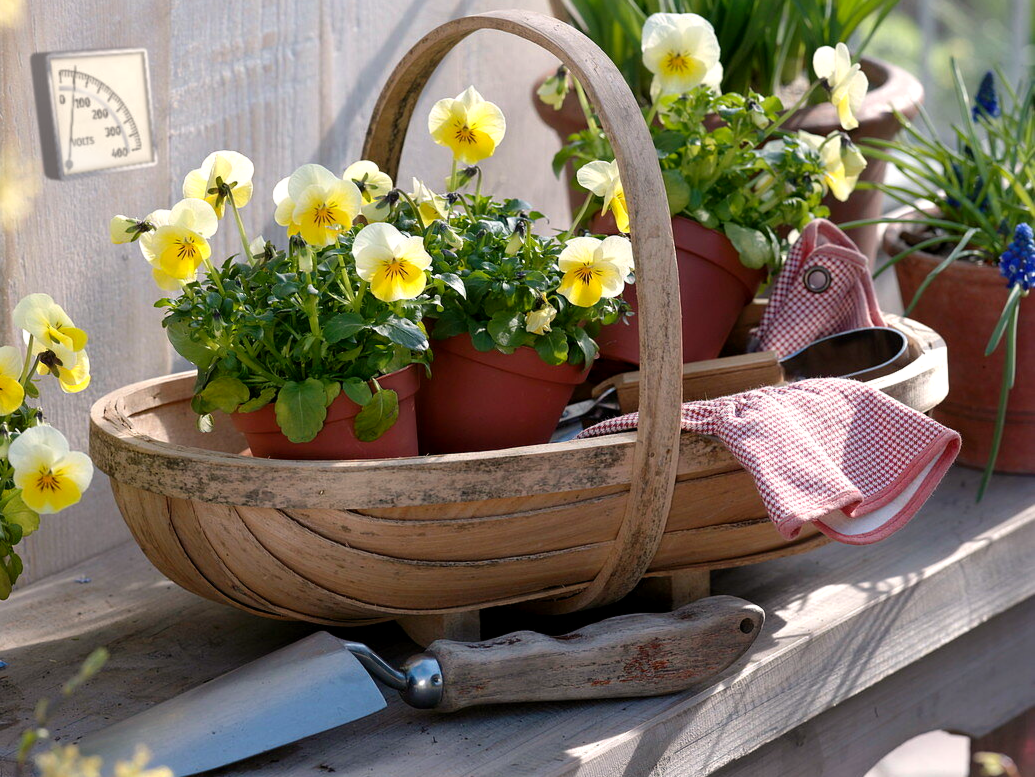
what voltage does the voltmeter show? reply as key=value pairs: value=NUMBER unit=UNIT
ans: value=50 unit=V
